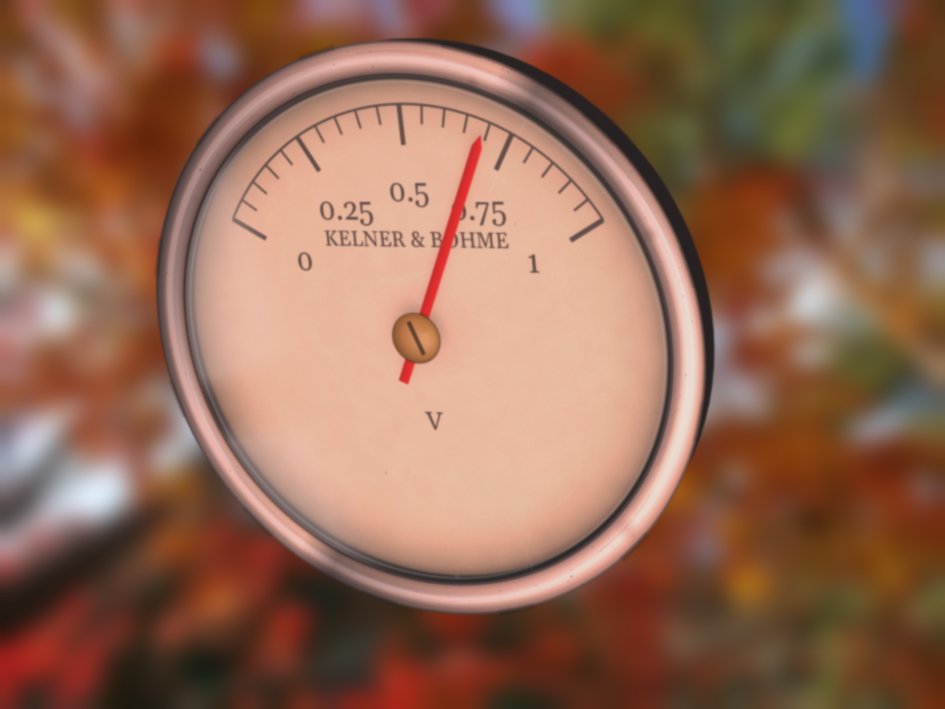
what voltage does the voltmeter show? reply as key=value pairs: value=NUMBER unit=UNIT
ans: value=0.7 unit=V
